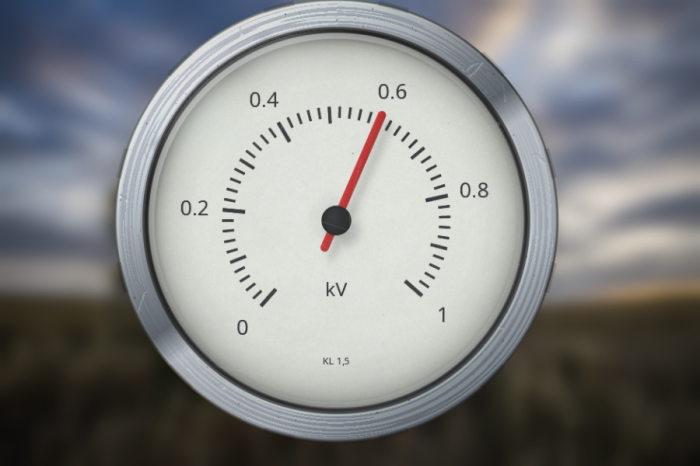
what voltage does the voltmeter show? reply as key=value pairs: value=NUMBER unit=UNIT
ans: value=0.6 unit=kV
